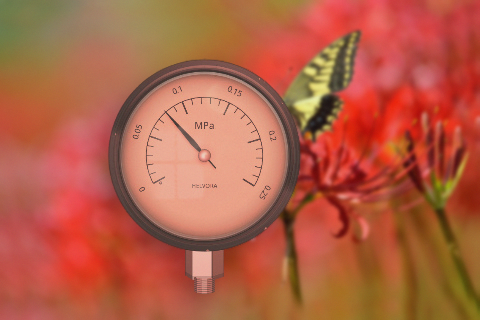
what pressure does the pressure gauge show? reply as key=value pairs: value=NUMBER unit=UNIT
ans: value=0.08 unit=MPa
